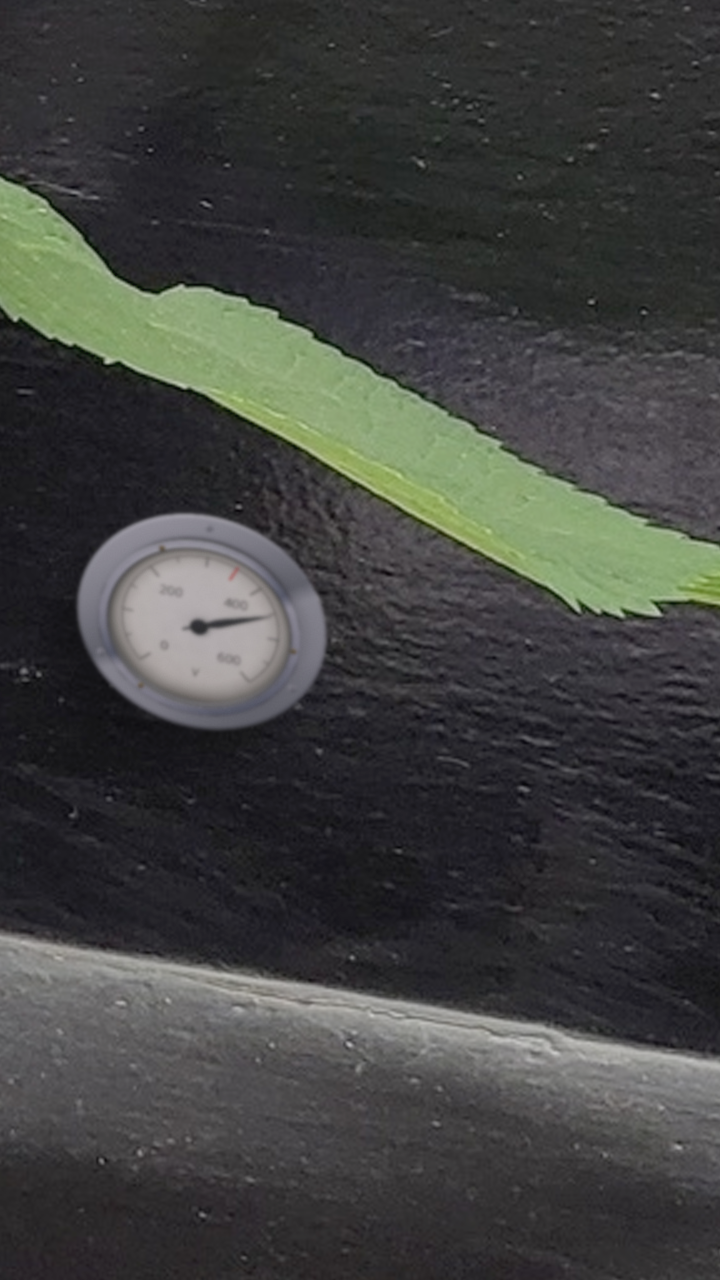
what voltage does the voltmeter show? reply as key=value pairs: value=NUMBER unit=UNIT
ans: value=450 unit=V
